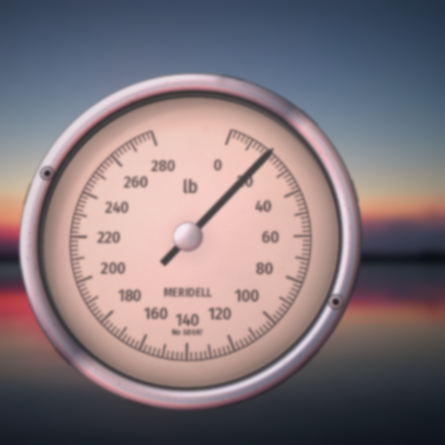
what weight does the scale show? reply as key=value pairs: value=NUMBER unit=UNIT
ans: value=20 unit=lb
